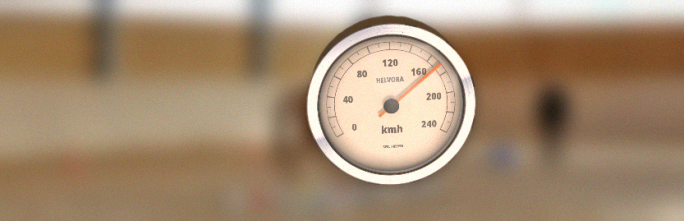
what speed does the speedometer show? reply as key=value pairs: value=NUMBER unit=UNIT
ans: value=170 unit=km/h
